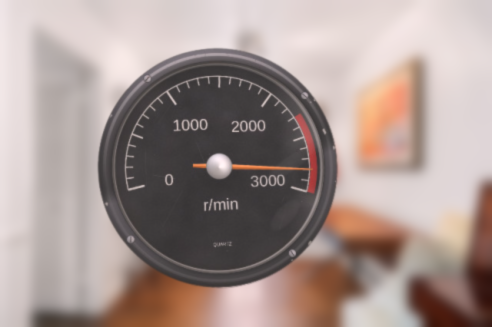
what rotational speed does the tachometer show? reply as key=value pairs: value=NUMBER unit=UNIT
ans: value=2800 unit=rpm
